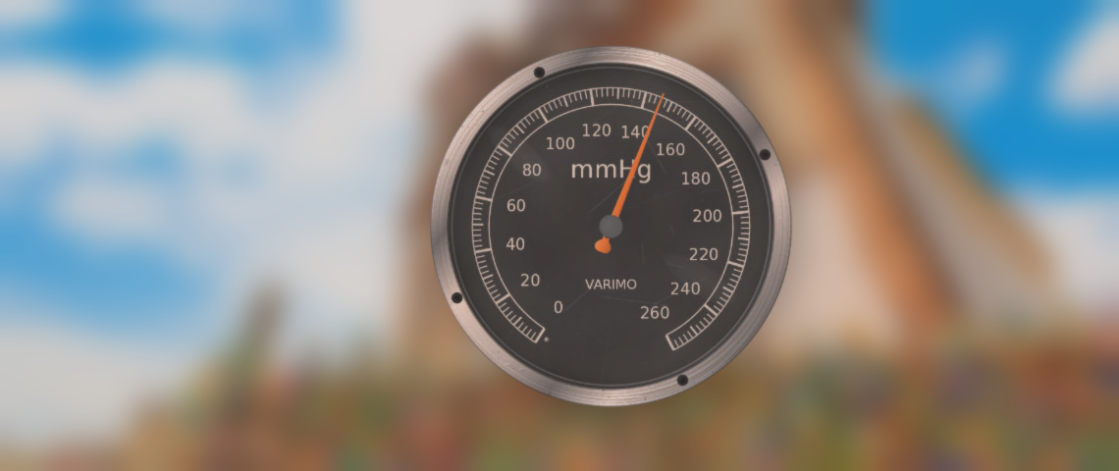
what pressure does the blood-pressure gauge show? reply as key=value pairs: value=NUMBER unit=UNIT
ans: value=146 unit=mmHg
